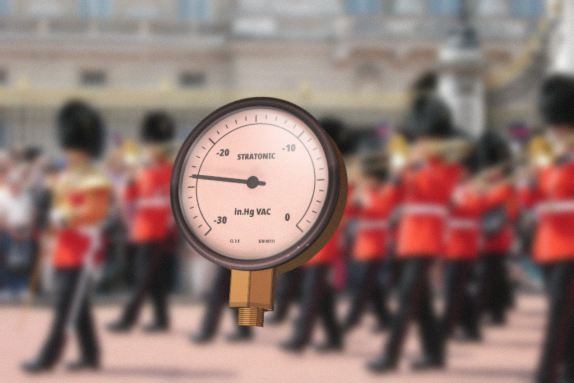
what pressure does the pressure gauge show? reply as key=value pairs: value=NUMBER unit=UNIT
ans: value=-24 unit=inHg
